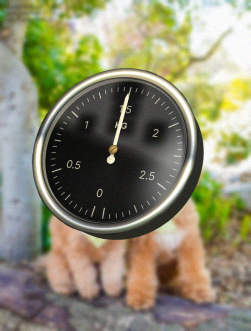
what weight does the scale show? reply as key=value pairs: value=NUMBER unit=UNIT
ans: value=1.5 unit=kg
